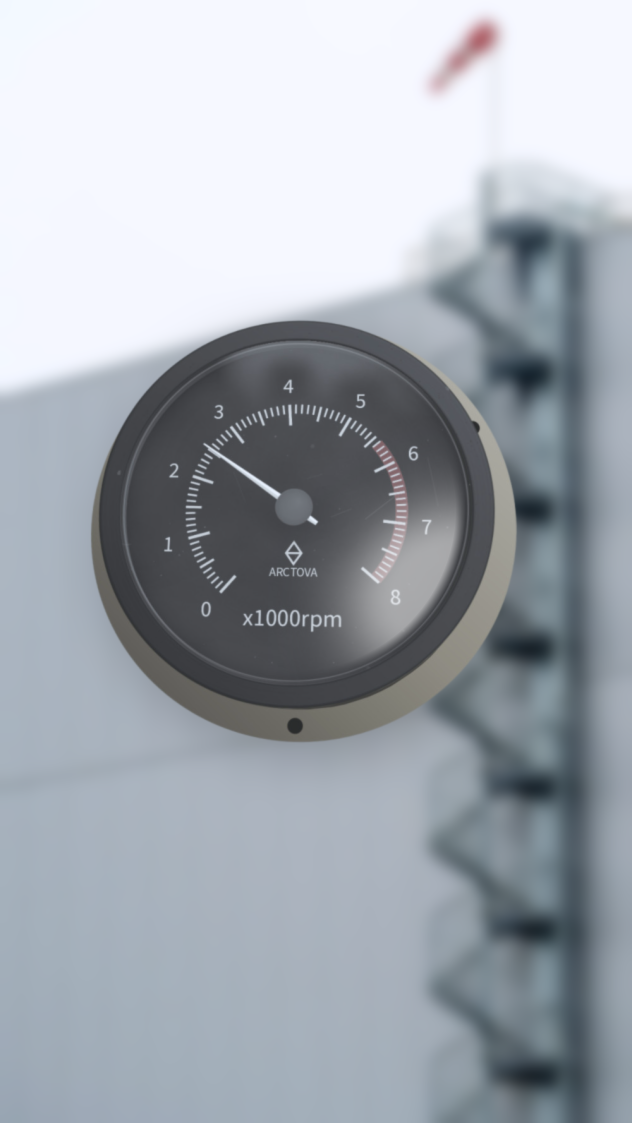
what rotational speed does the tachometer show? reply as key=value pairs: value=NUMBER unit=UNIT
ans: value=2500 unit=rpm
